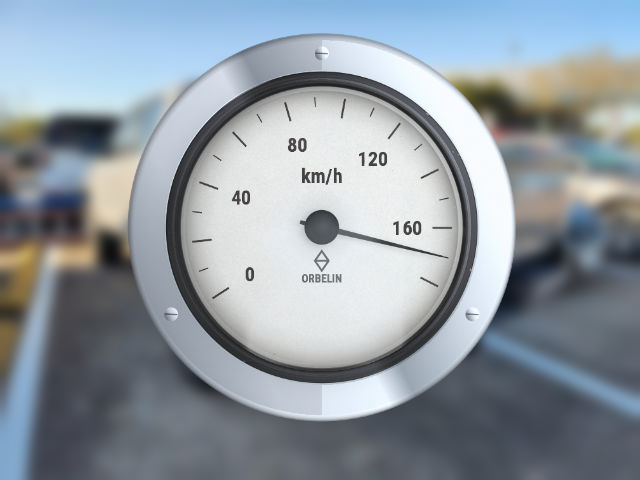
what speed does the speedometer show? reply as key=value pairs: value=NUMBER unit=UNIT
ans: value=170 unit=km/h
